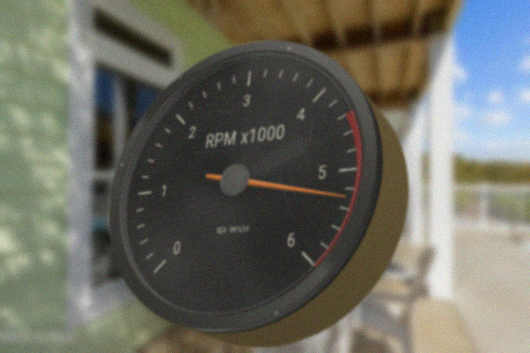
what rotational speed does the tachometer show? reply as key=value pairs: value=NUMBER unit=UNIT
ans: value=5300 unit=rpm
